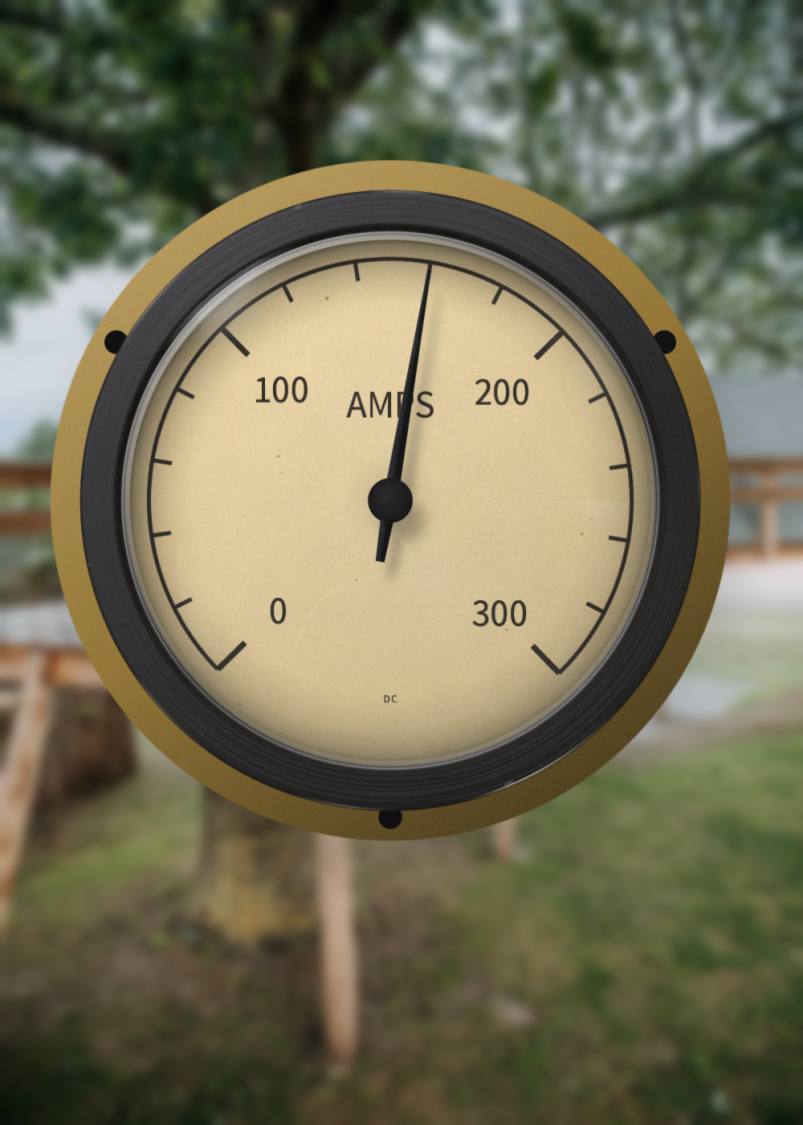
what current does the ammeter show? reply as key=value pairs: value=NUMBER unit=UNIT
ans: value=160 unit=A
